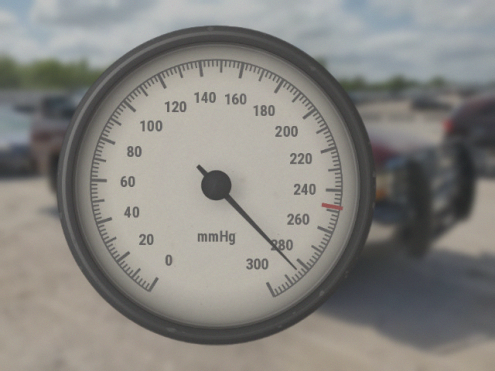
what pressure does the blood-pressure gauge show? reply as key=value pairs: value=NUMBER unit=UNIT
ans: value=284 unit=mmHg
